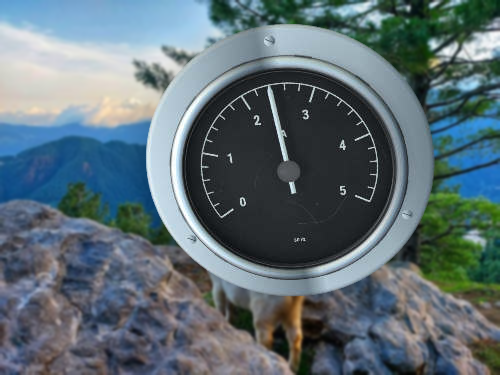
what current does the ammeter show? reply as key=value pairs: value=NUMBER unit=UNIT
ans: value=2.4 unit=A
